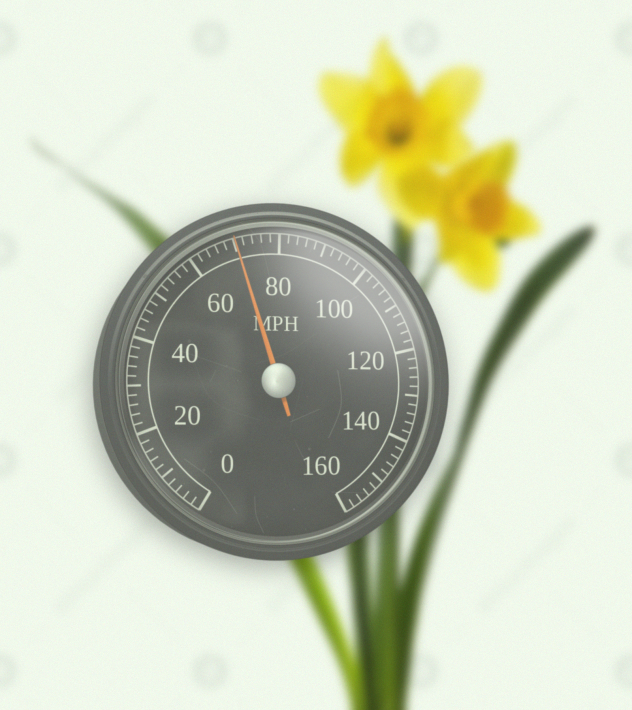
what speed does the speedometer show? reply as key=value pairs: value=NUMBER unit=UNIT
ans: value=70 unit=mph
